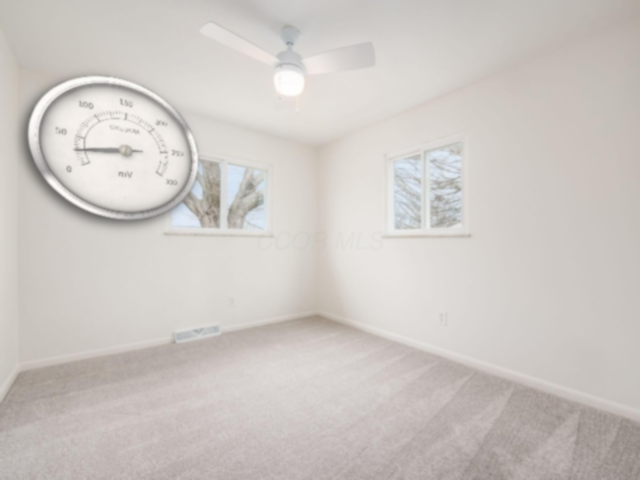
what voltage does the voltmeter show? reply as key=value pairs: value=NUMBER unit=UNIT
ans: value=25 unit=mV
